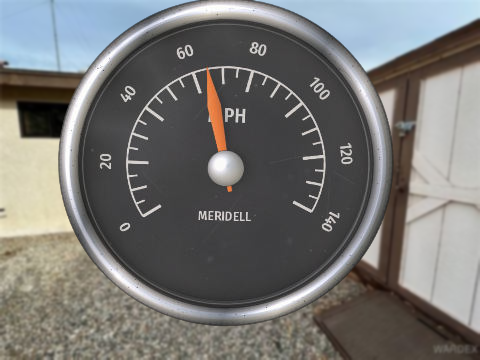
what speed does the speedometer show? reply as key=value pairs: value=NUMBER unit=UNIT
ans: value=65 unit=mph
